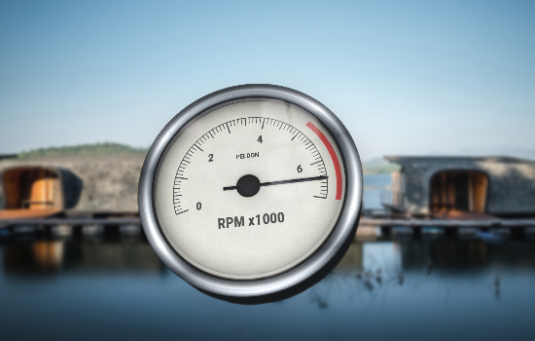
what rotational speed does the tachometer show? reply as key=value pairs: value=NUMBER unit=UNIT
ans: value=6500 unit=rpm
